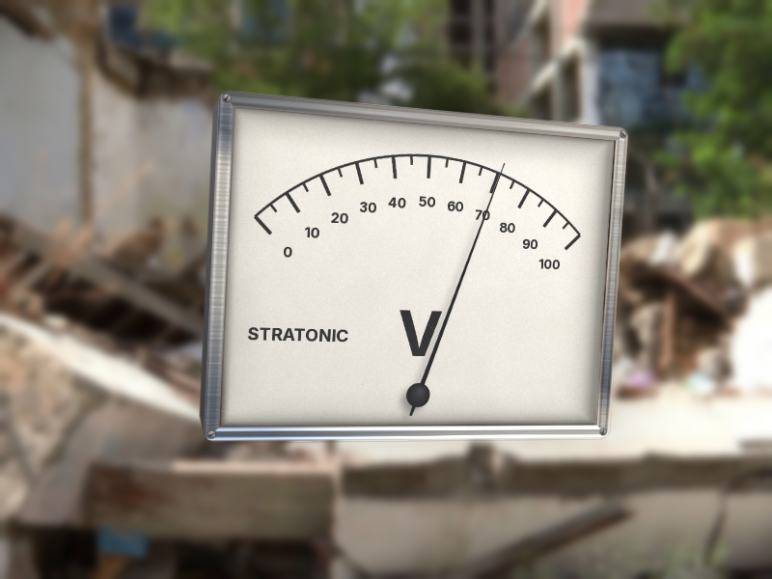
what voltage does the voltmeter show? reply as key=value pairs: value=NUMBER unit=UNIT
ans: value=70 unit=V
